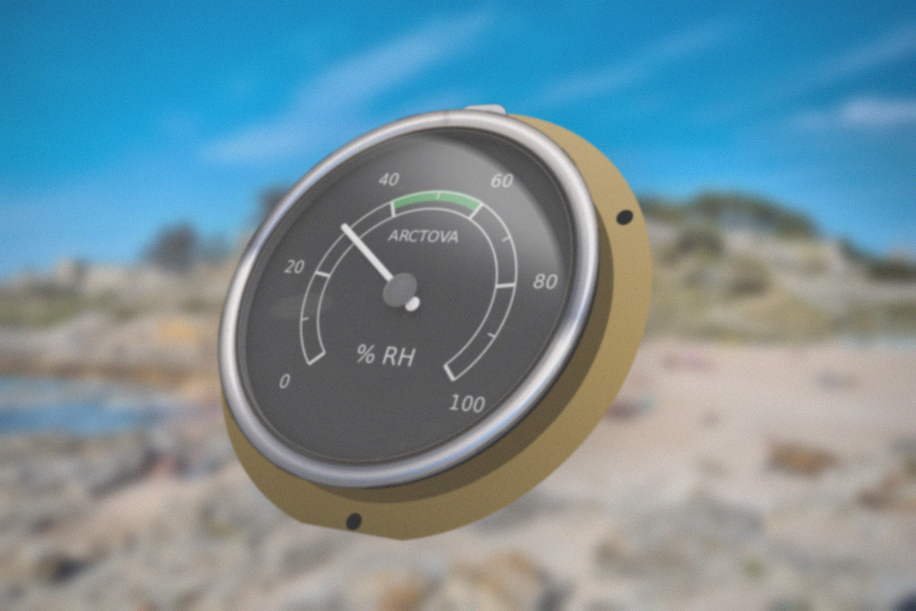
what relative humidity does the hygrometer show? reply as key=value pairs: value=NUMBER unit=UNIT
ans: value=30 unit=%
